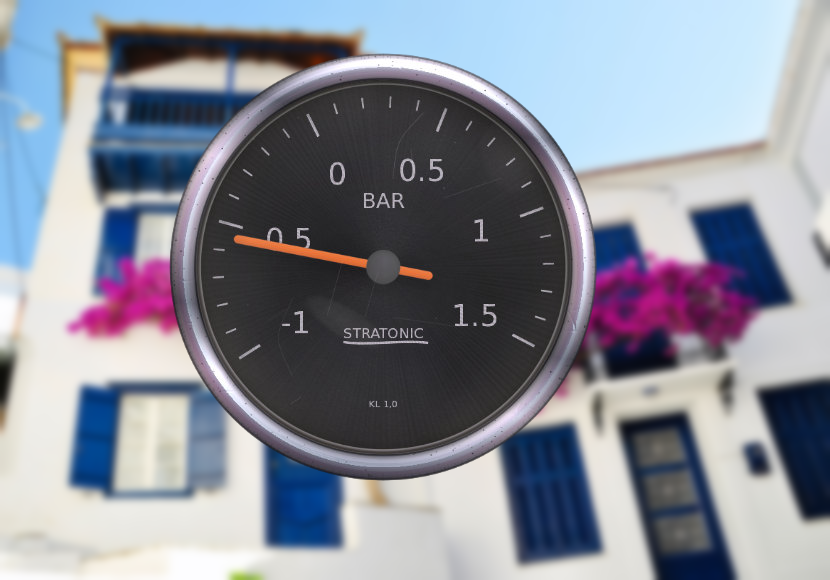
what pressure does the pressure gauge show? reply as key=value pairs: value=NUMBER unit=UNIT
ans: value=-0.55 unit=bar
